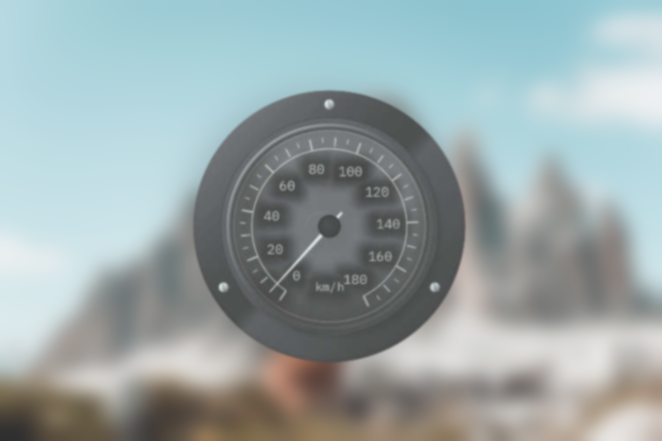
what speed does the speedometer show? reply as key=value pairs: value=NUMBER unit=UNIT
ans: value=5 unit=km/h
